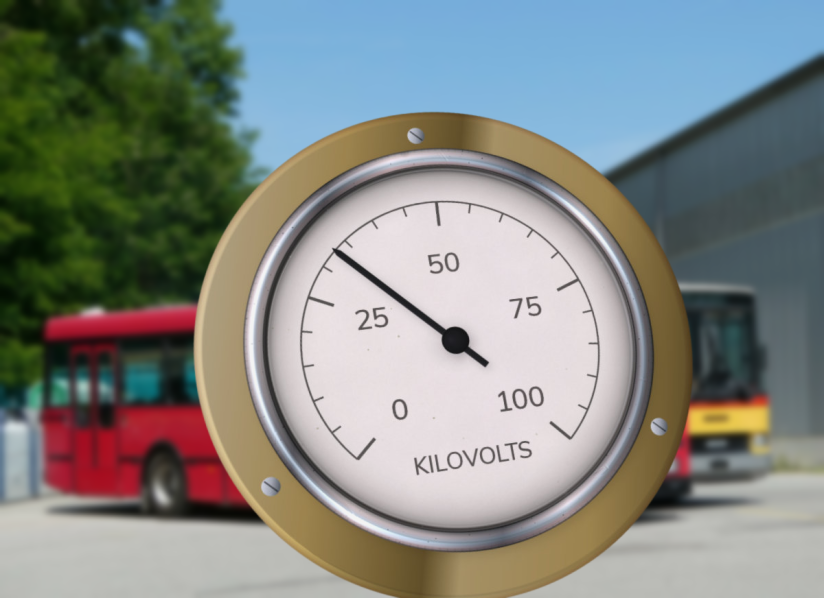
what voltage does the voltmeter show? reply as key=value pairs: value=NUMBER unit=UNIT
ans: value=32.5 unit=kV
